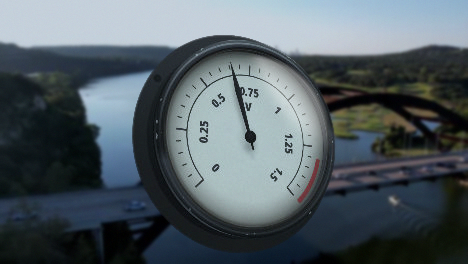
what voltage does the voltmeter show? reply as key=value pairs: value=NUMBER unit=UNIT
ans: value=0.65 unit=V
